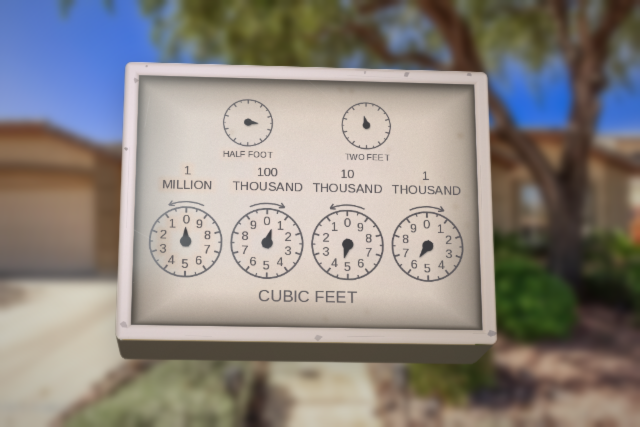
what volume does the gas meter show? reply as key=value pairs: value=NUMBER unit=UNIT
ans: value=4600 unit=ft³
